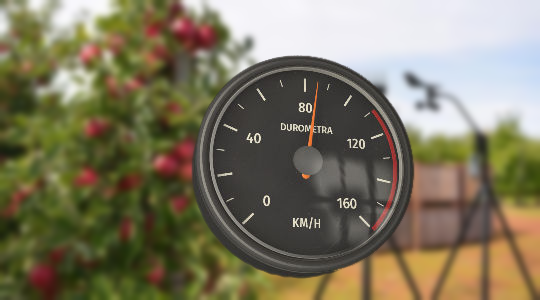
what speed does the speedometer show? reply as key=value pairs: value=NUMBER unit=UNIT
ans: value=85 unit=km/h
